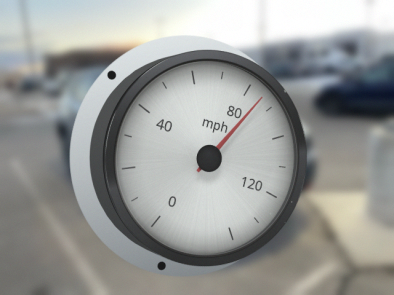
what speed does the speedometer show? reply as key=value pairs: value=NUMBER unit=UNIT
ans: value=85 unit=mph
